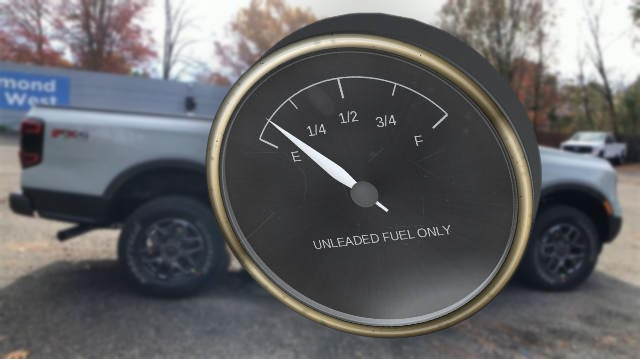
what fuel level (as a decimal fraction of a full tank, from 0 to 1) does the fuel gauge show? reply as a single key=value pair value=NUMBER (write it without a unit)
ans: value=0.125
